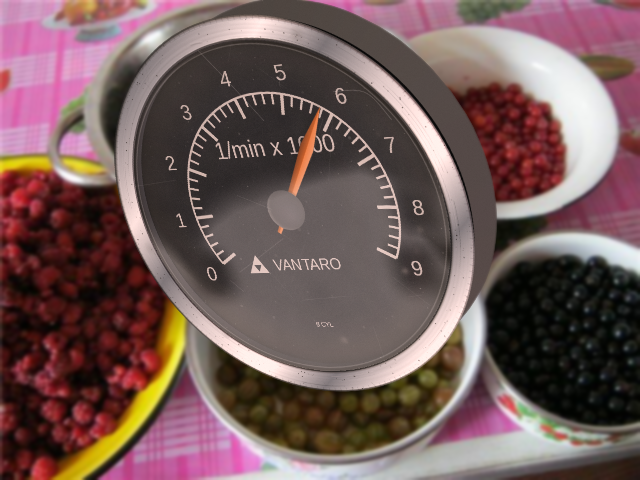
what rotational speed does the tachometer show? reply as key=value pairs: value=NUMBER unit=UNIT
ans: value=5800 unit=rpm
